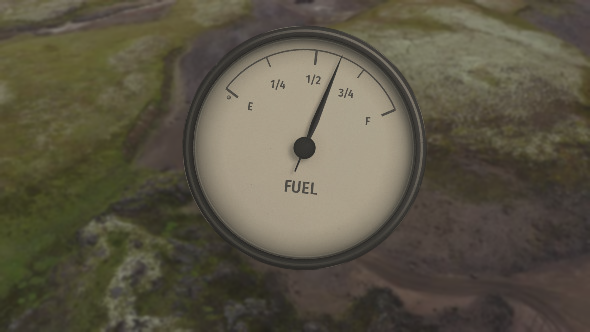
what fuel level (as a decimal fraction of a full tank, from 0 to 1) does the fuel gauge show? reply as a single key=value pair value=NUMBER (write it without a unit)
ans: value=0.625
